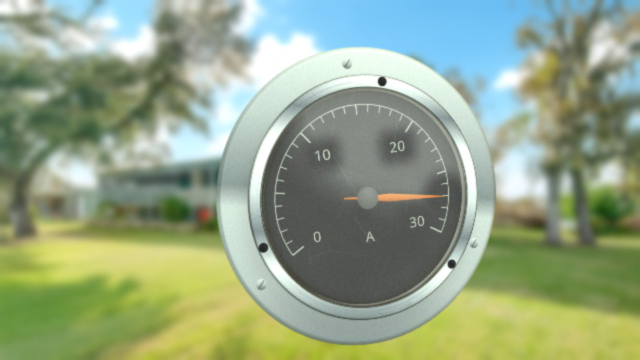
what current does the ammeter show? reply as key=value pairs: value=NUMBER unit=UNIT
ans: value=27 unit=A
